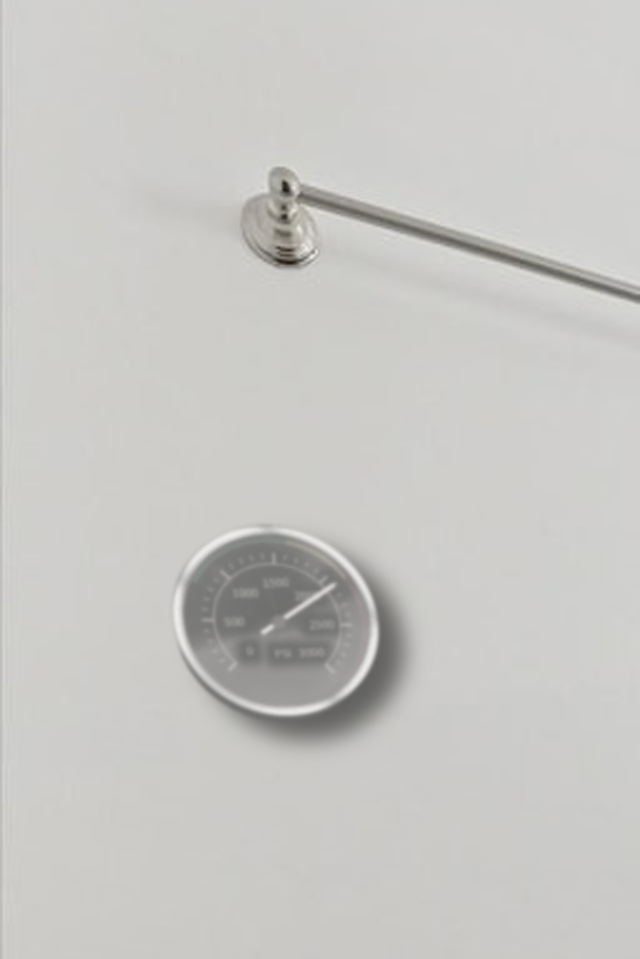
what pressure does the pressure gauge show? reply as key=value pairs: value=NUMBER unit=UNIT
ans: value=2100 unit=psi
